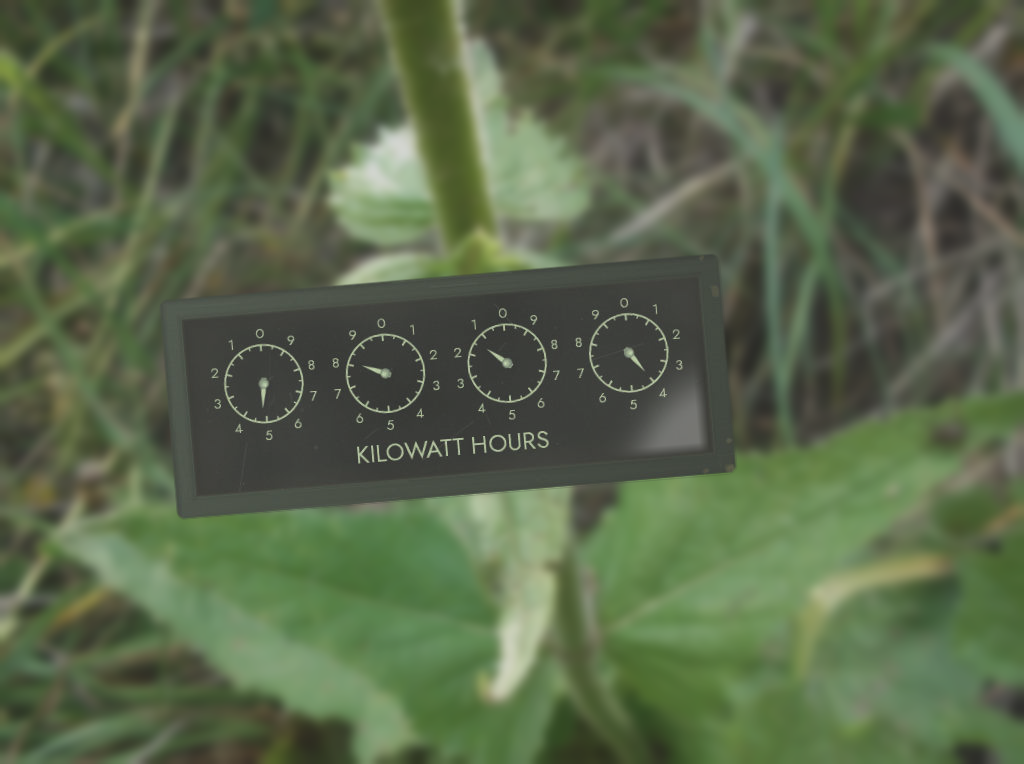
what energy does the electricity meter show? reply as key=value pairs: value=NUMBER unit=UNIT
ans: value=4814 unit=kWh
